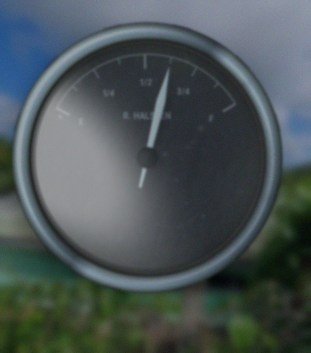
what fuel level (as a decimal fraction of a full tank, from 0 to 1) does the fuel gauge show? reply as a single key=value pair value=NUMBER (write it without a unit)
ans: value=0.625
